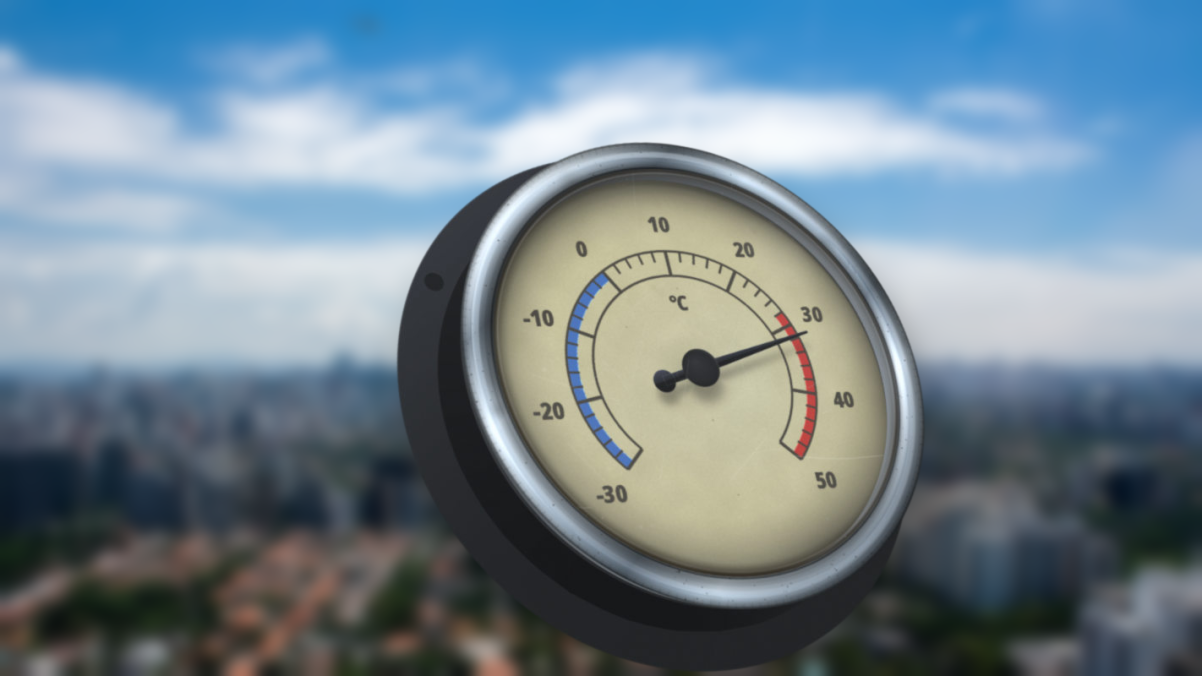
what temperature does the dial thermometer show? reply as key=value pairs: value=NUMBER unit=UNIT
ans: value=32 unit=°C
